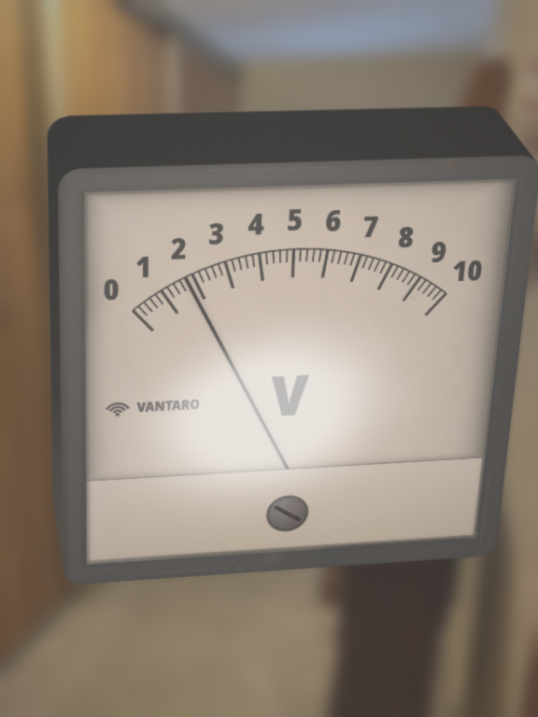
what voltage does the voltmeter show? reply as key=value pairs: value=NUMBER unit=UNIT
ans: value=1.8 unit=V
